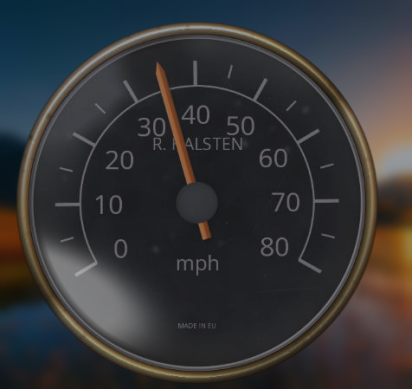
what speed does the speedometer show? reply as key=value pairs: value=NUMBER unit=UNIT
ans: value=35 unit=mph
